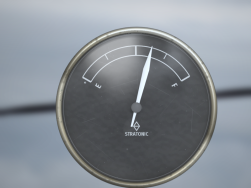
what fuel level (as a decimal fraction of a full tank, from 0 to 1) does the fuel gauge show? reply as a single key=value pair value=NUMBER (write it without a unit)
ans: value=0.625
